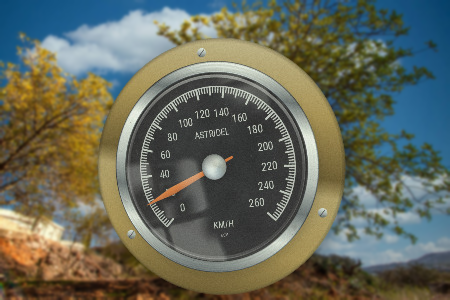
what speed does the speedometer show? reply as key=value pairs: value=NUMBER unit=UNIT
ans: value=20 unit=km/h
